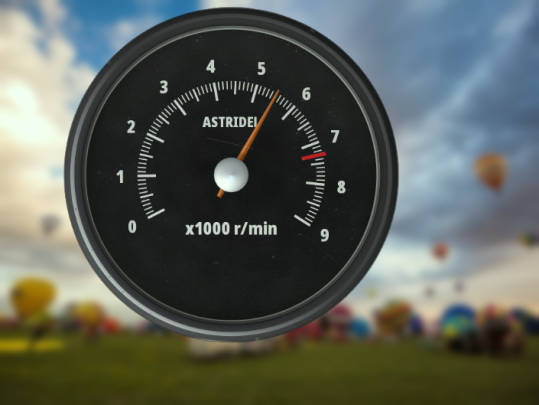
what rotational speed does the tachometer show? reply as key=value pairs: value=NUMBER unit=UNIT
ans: value=5500 unit=rpm
